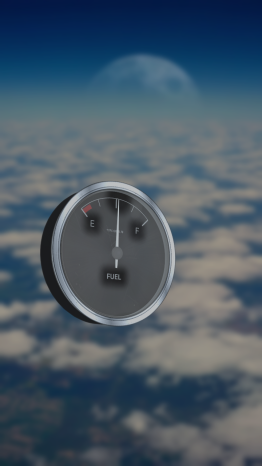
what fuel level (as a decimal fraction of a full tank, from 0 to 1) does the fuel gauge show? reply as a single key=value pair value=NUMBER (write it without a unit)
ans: value=0.5
